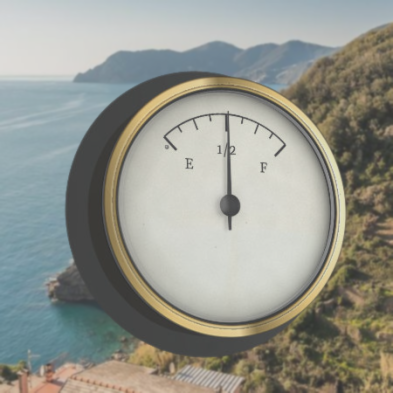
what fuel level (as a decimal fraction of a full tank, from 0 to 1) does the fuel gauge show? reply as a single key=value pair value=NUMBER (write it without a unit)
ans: value=0.5
